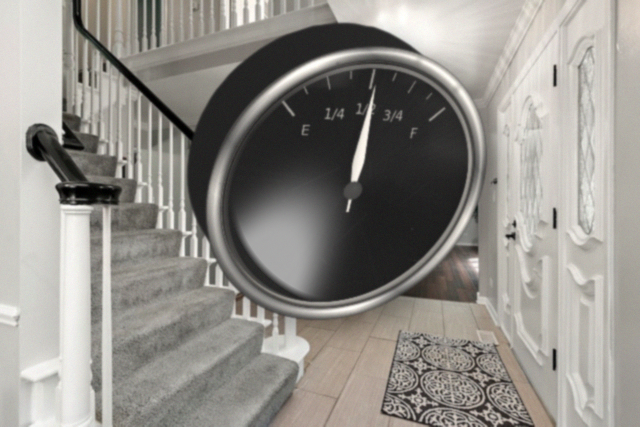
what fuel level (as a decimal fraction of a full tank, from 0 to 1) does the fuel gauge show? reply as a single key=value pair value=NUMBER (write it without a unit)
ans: value=0.5
